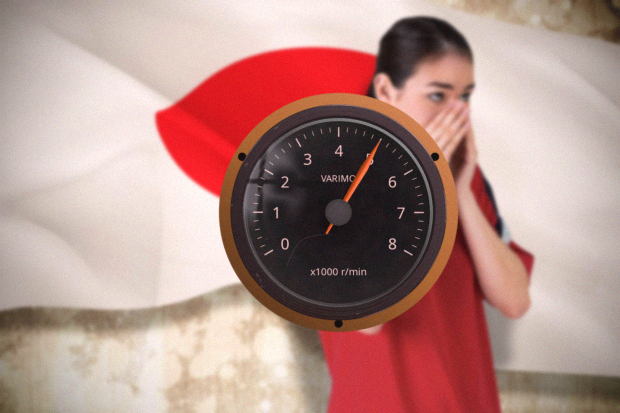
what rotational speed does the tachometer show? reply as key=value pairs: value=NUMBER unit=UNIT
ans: value=5000 unit=rpm
